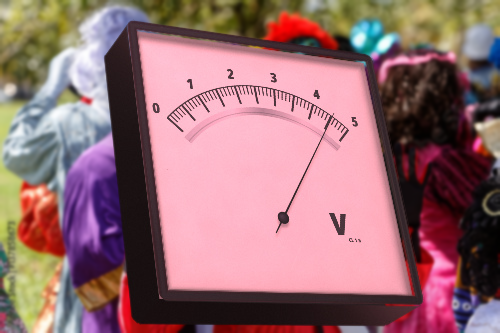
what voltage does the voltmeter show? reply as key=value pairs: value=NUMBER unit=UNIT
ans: value=4.5 unit=V
